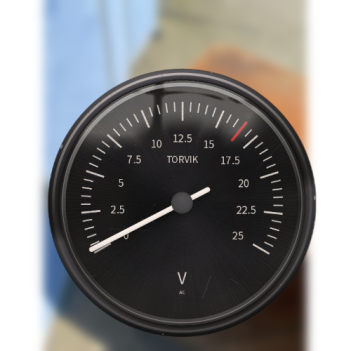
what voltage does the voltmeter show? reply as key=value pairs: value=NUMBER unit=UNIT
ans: value=0.25 unit=V
